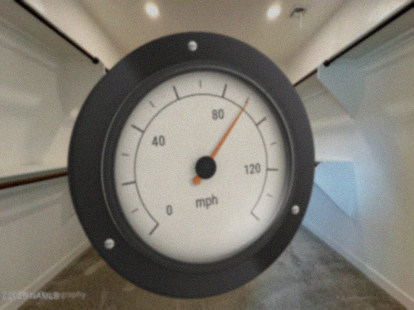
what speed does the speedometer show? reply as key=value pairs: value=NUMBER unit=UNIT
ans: value=90 unit=mph
